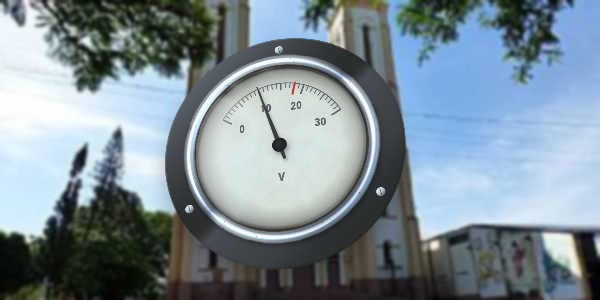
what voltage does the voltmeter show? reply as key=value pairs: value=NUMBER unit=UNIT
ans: value=10 unit=V
